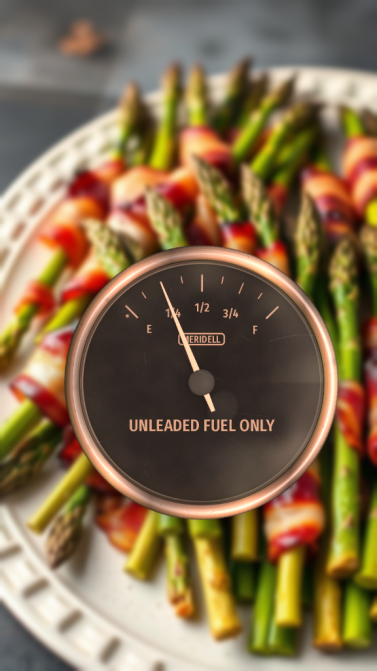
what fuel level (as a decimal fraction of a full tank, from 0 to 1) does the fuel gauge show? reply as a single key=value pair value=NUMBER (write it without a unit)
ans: value=0.25
